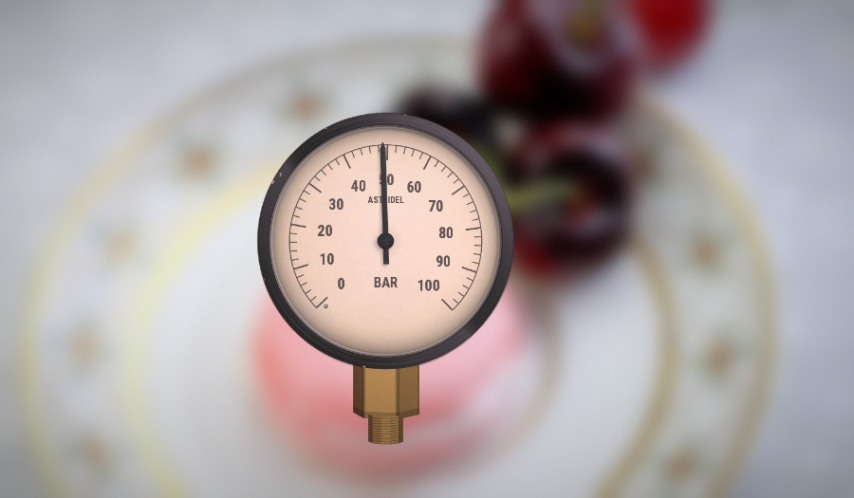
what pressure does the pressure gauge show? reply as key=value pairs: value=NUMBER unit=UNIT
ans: value=49 unit=bar
